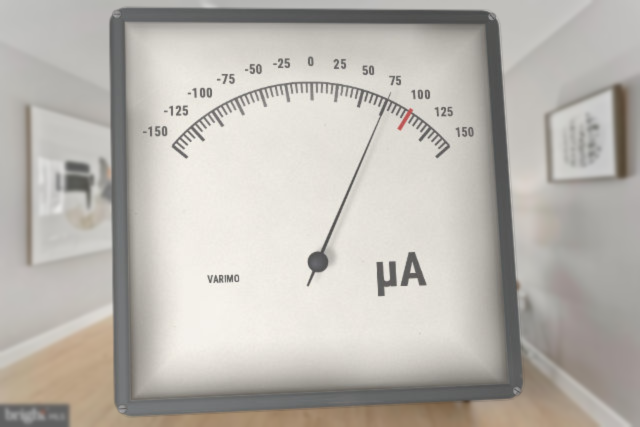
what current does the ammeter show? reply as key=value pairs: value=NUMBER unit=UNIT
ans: value=75 unit=µA
